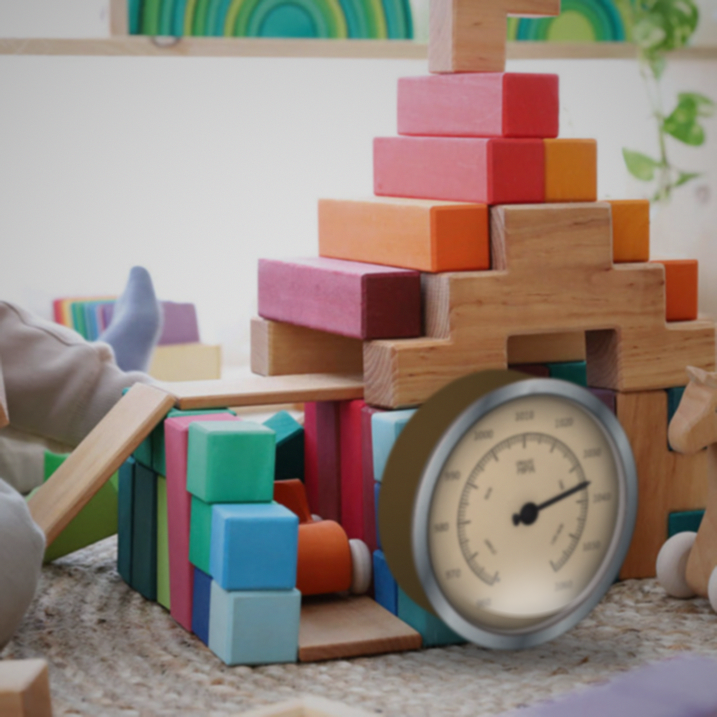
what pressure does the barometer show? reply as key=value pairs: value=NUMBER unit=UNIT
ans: value=1035 unit=hPa
